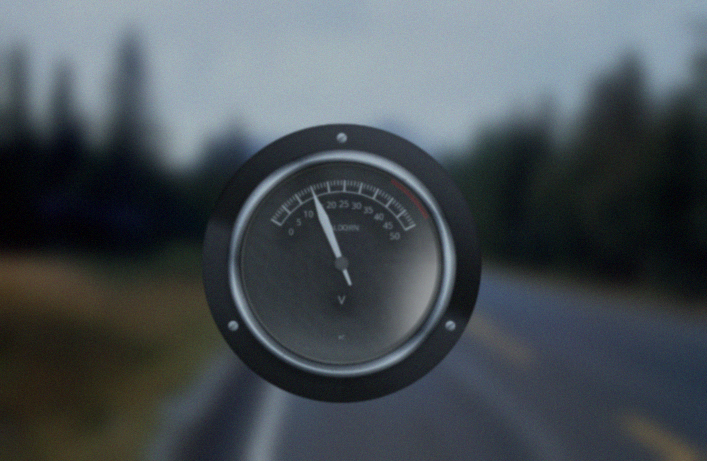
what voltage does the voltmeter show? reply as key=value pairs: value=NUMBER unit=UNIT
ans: value=15 unit=V
